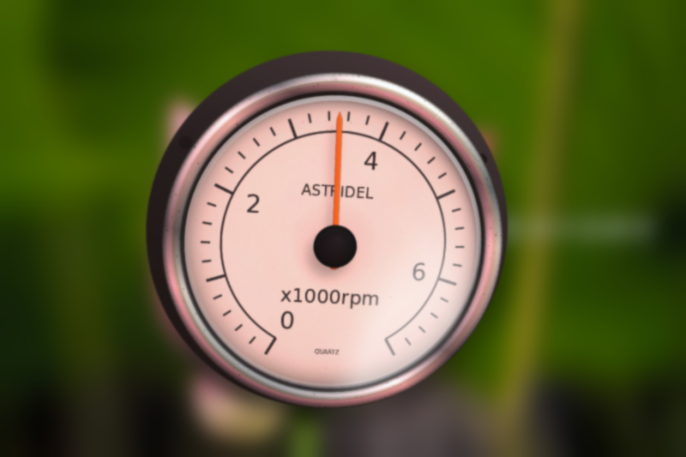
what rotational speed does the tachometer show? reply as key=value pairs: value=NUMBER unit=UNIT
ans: value=3500 unit=rpm
